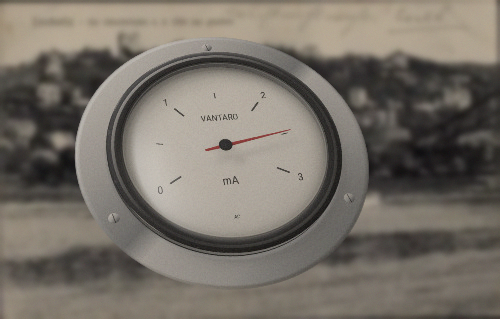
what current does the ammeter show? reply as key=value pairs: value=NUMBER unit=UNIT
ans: value=2.5 unit=mA
